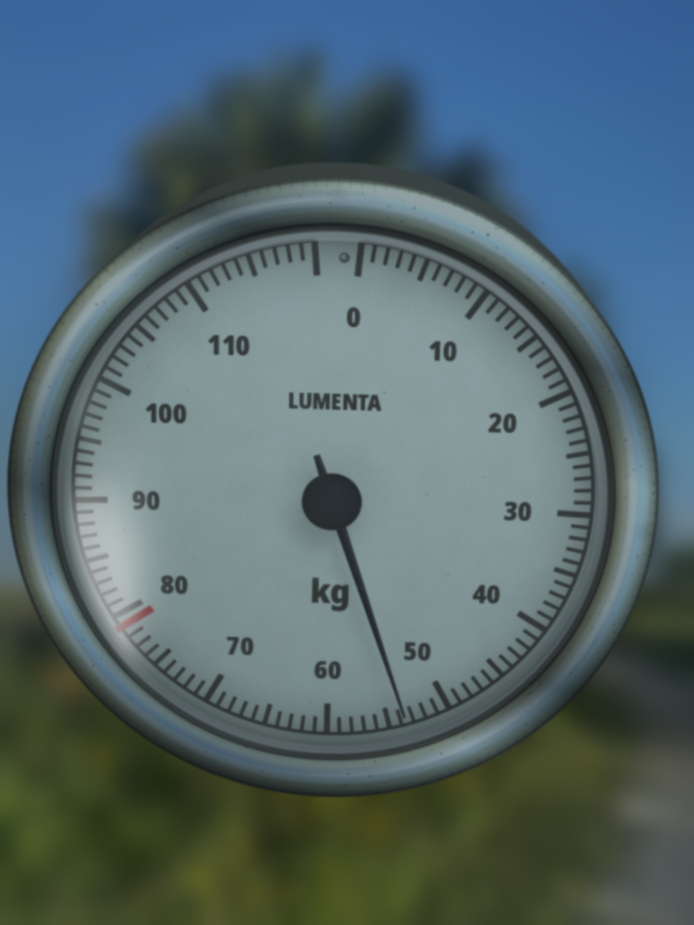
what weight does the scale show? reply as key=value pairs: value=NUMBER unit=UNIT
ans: value=53.5 unit=kg
